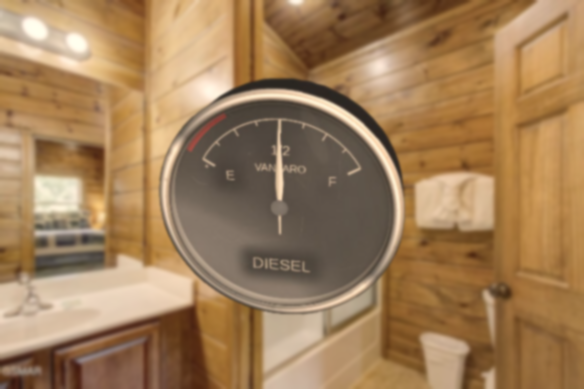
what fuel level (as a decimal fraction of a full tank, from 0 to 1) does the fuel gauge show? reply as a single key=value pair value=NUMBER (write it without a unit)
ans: value=0.5
